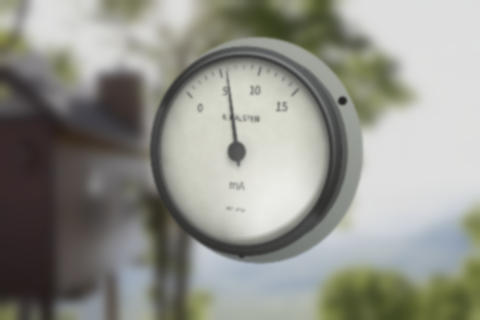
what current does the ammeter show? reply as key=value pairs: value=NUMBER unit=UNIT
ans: value=6 unit=mA
